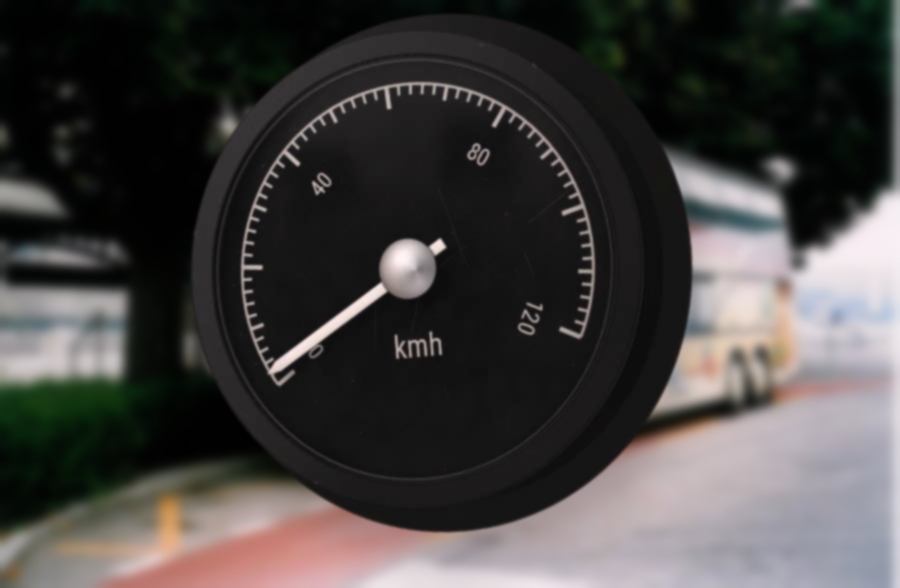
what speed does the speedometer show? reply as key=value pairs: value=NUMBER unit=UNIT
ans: value=2 unit=km/h
